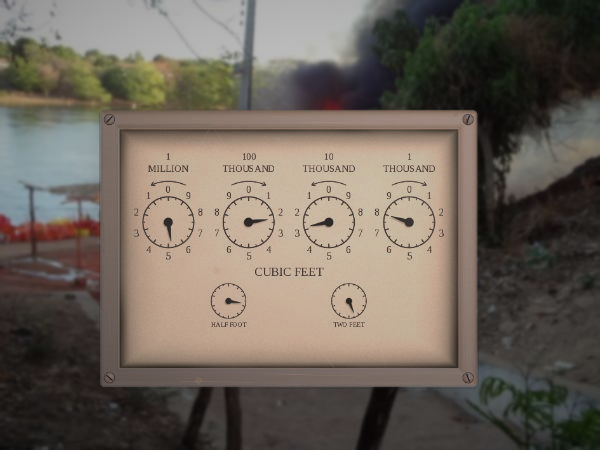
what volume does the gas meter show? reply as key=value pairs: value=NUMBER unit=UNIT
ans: value=522800 unit=ft³
